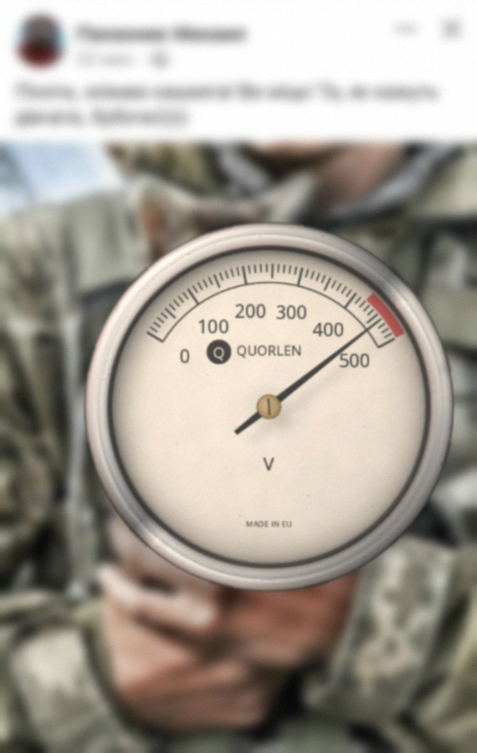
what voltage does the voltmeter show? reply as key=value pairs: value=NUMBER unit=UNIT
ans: value=460 unit=V
